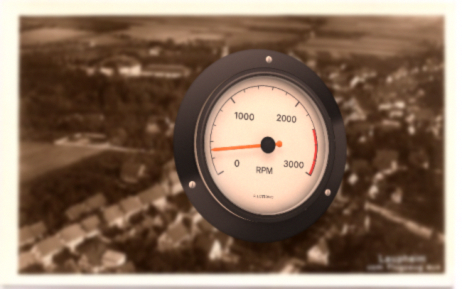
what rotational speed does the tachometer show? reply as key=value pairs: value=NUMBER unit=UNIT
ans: value=300 unit=rpm
